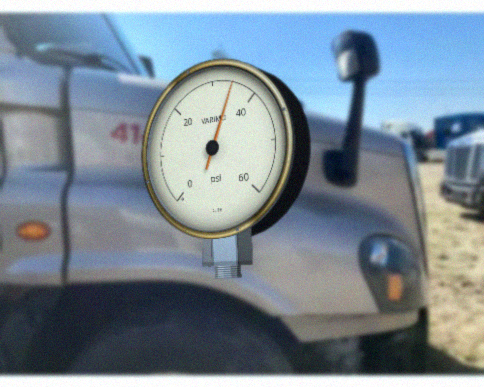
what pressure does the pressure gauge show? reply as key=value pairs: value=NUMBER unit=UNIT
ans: value=35 unit=psi
